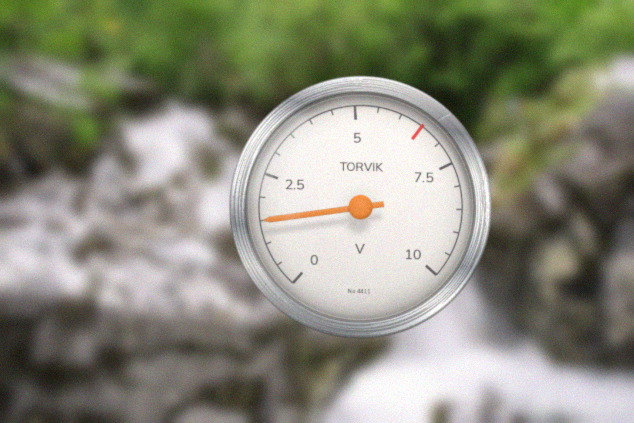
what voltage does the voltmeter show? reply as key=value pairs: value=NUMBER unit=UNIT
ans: value=1.5 unit=V
